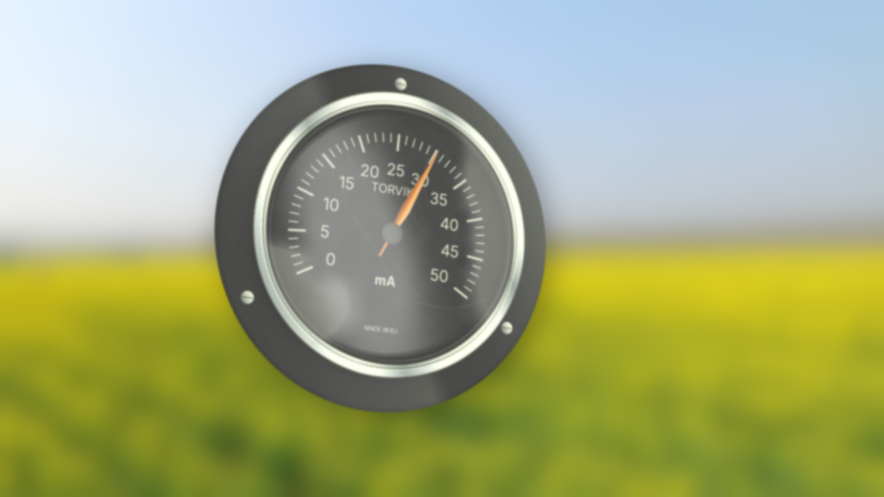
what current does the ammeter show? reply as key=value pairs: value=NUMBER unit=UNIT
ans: value=30 unit=mA
